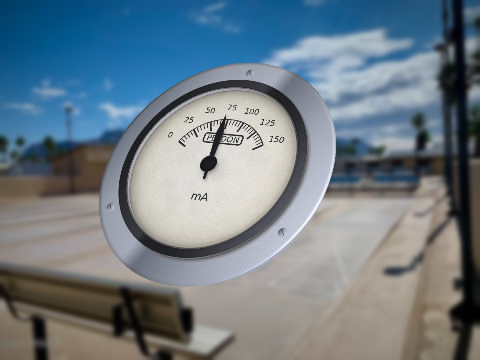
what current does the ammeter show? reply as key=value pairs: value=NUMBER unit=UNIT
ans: value=75 unit=mA
